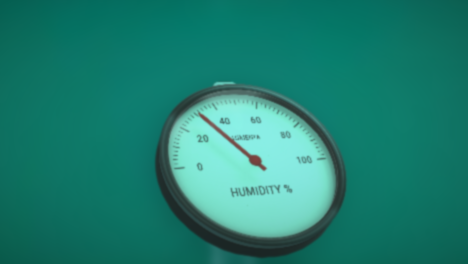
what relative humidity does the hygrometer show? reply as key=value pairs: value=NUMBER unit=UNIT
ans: value=30 unit=%
